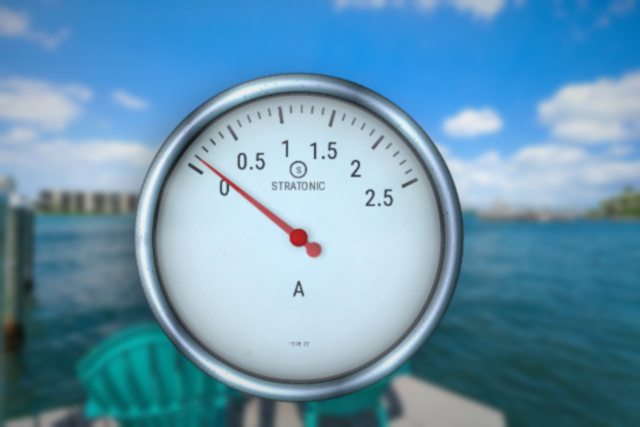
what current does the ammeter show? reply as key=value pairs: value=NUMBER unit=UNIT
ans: value=0.1 unit=A
